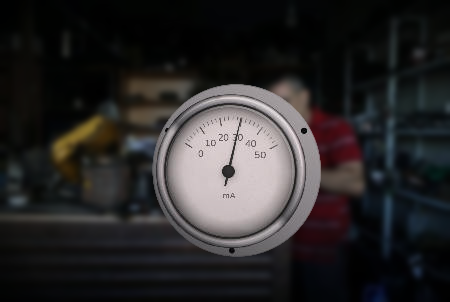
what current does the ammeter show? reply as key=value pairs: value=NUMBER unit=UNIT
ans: value=30 unit=mA
